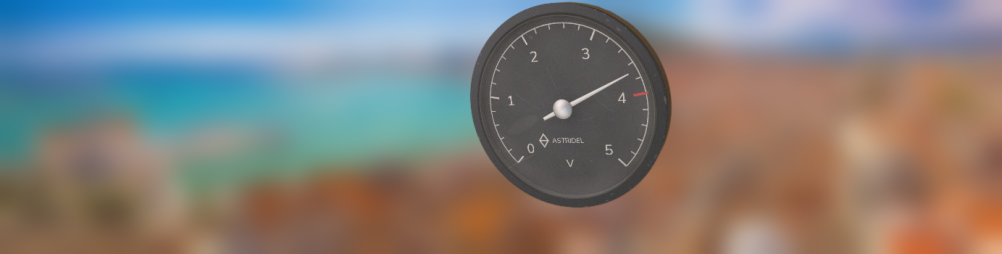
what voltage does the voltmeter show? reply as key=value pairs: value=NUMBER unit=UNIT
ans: value=3.7 unit=V
